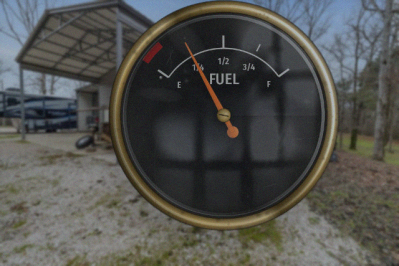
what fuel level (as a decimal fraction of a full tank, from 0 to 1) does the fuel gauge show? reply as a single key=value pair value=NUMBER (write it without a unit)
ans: value=0.25
